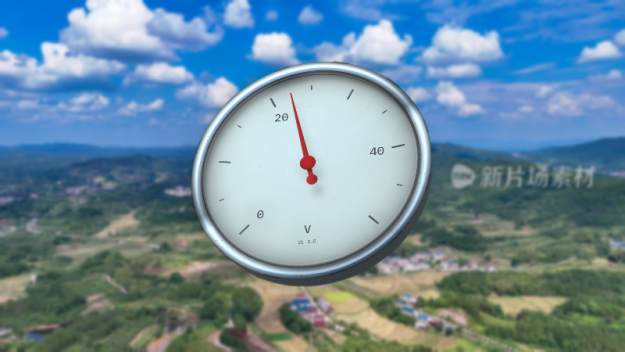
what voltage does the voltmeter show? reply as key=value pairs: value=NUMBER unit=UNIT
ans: value=22.5 unit=V
